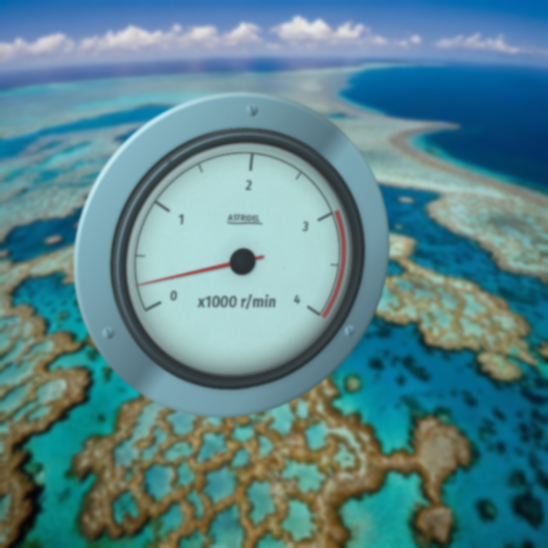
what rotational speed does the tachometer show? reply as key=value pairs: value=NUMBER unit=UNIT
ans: value=250 unit=rpm
